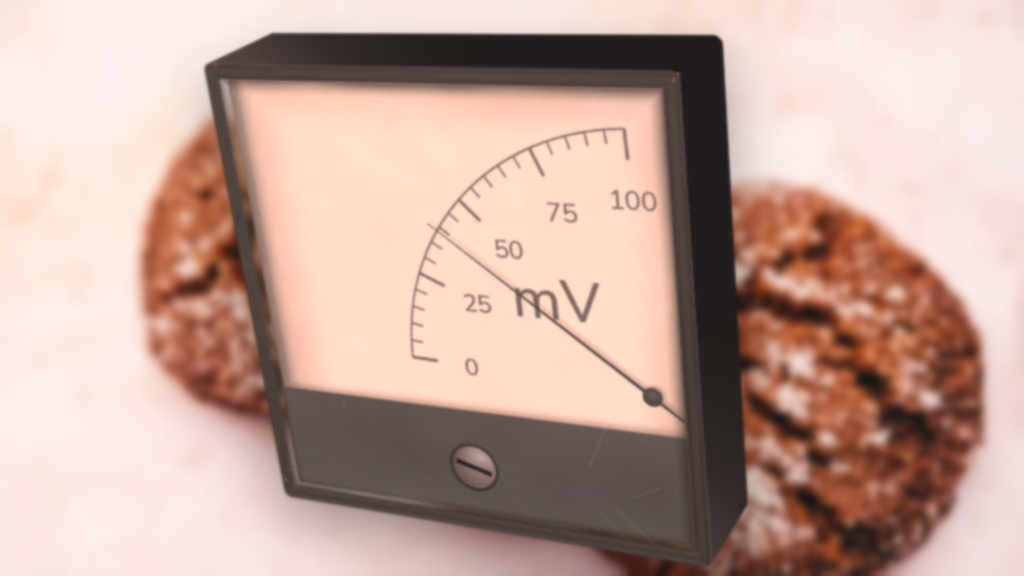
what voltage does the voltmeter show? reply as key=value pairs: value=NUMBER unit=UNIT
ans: value=40 unit=mV
